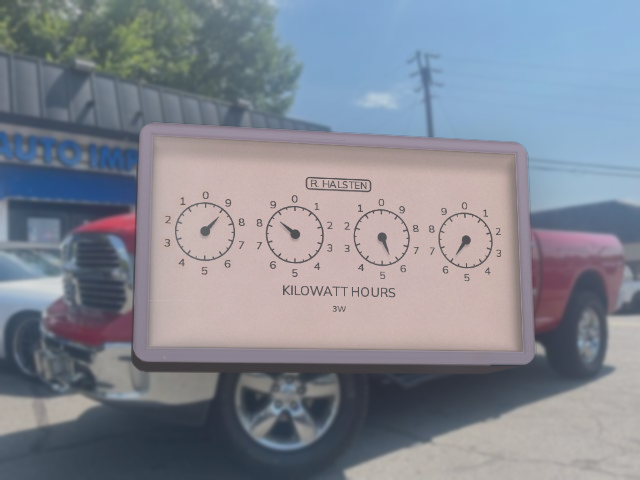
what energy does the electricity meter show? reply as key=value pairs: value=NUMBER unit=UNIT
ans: value=8856 unit=kWh
